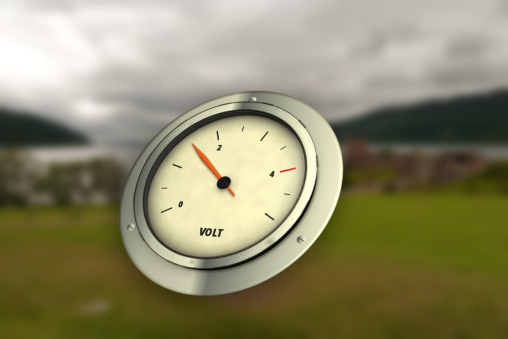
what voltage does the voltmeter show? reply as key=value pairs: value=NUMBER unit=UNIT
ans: value=1.5 unit=V
